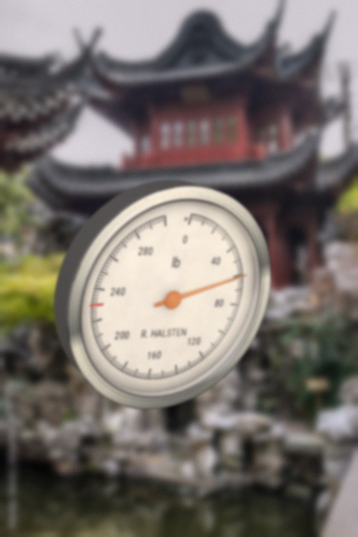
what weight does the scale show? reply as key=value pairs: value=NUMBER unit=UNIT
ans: value=60 unit=lb
